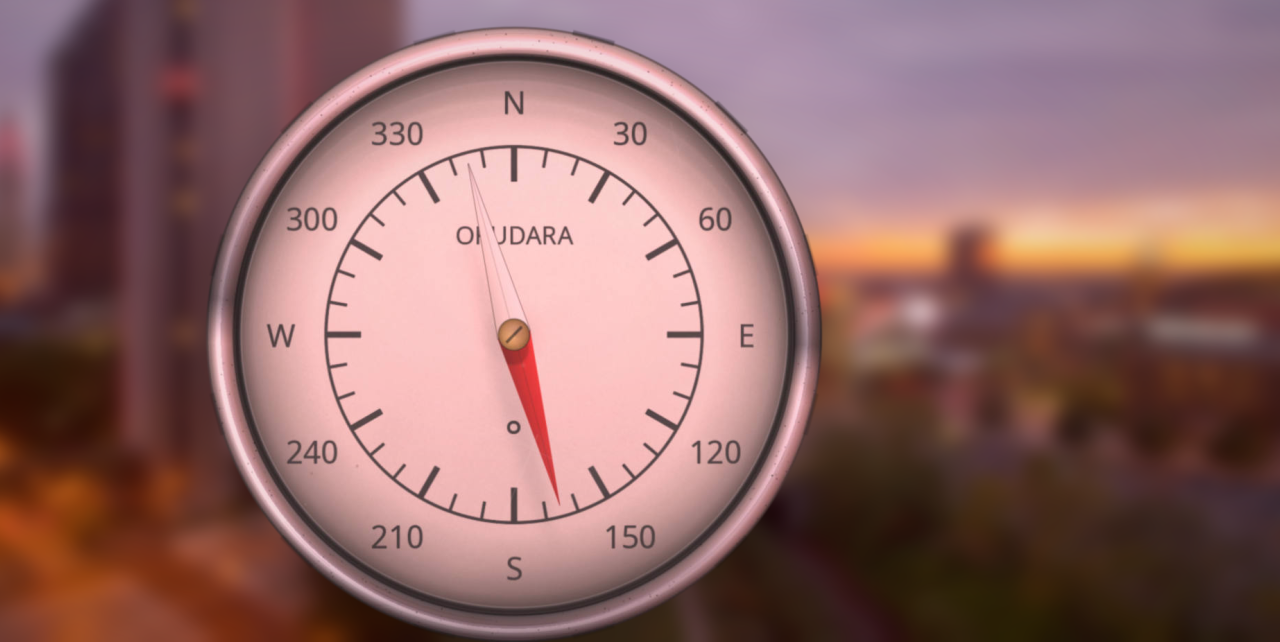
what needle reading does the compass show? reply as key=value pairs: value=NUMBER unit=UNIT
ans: value=165 unit=°
